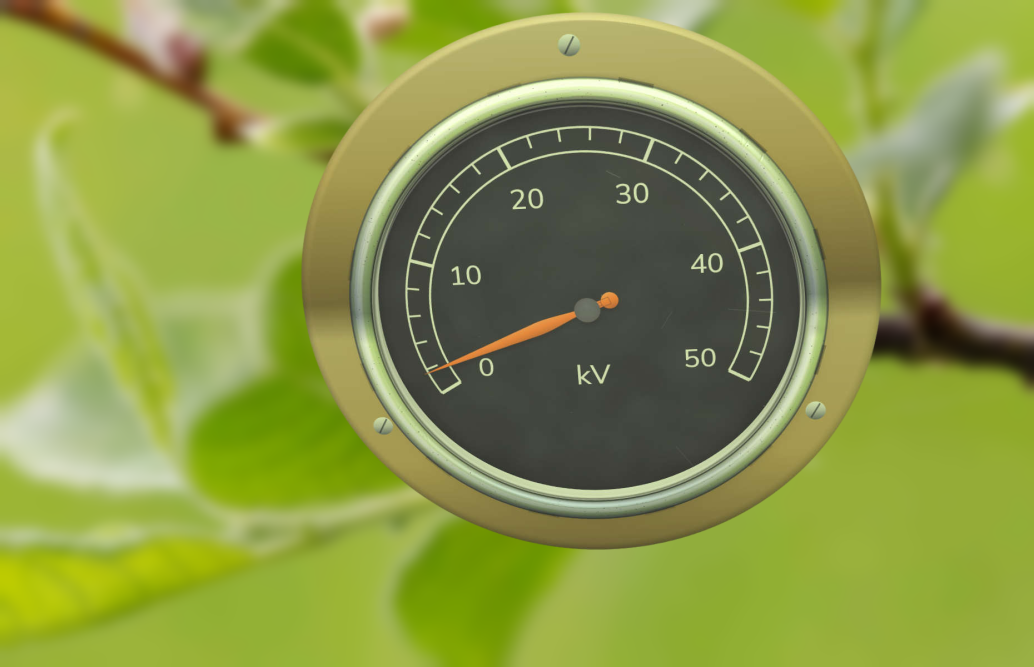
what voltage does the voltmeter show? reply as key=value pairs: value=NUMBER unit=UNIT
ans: value=2 unit=kV
